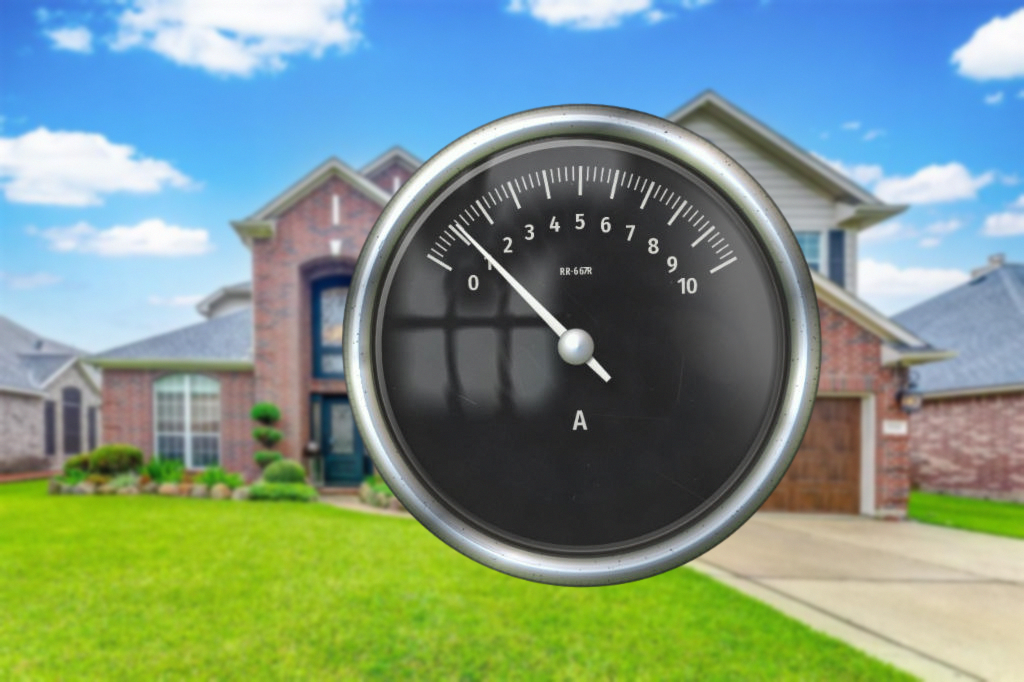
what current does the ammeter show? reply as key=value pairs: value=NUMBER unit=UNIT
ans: value=1.2 unit=A
